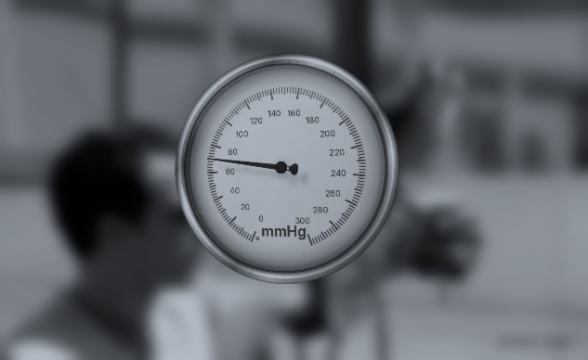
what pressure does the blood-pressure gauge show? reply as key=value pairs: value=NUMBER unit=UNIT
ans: value=70 unit=mmHg
